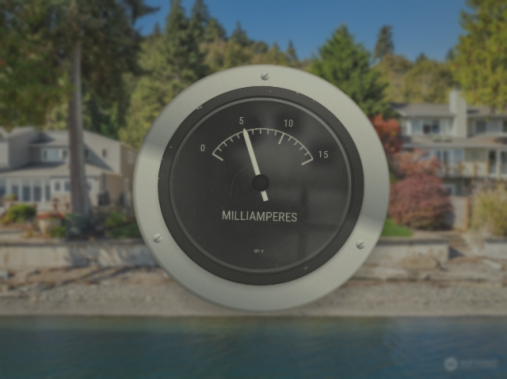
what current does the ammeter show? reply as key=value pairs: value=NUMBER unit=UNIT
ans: value=5 unit=mA
